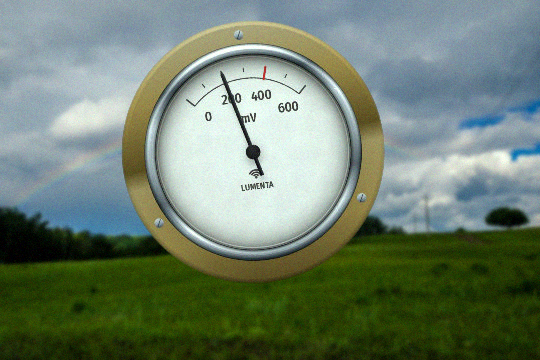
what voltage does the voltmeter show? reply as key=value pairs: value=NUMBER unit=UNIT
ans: value=200 unit=mV
